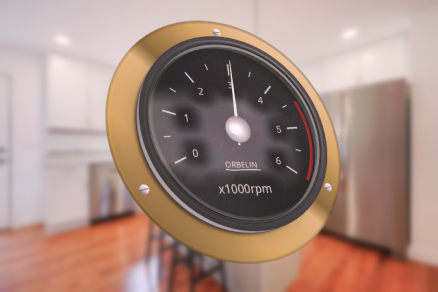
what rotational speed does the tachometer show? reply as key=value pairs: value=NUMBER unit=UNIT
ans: value=3000 unit=rpm
